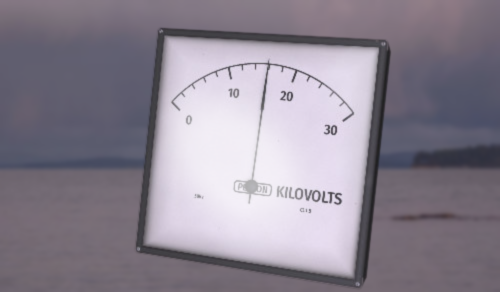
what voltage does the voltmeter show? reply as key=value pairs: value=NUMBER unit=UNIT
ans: value=16 unit=kV
